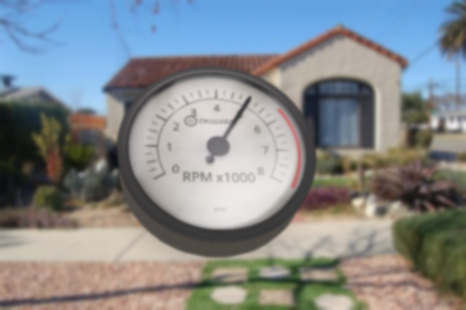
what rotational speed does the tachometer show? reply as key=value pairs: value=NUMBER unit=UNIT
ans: value=5000 unit=rpm
